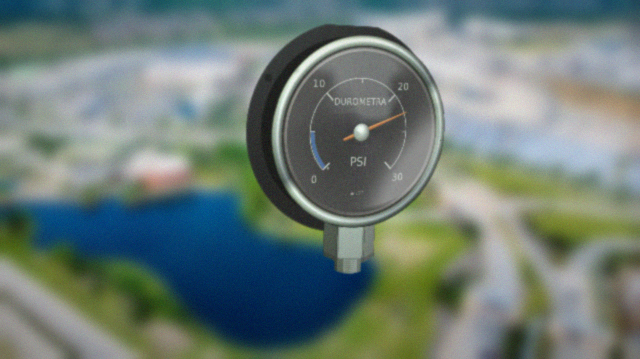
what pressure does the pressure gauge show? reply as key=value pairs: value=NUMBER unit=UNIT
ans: value=22.5 unit=psi
